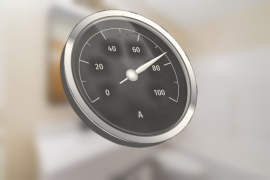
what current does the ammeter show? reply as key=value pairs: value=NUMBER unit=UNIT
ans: value=75 unit=A
